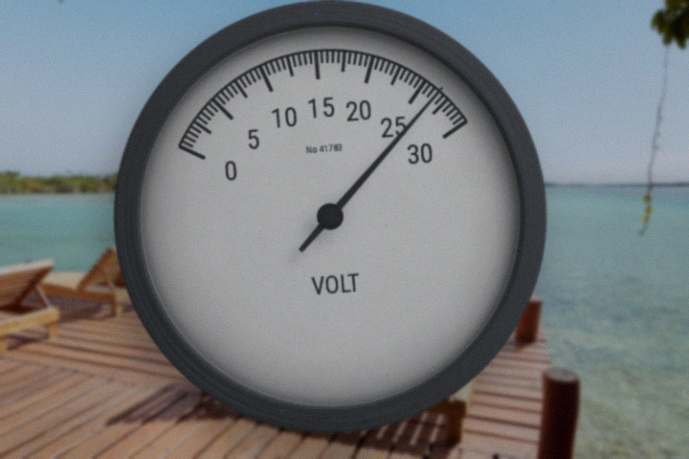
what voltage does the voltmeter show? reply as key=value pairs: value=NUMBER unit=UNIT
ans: value=26.5 unit=V
